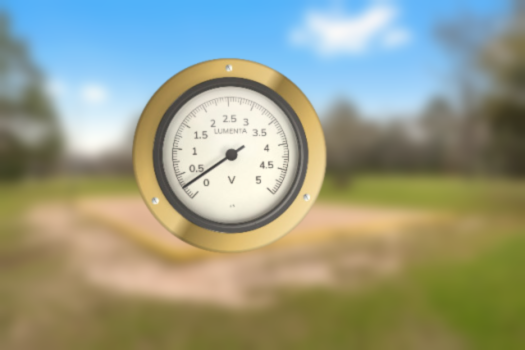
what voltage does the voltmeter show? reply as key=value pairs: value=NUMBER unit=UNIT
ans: value=0.25 unit=V
